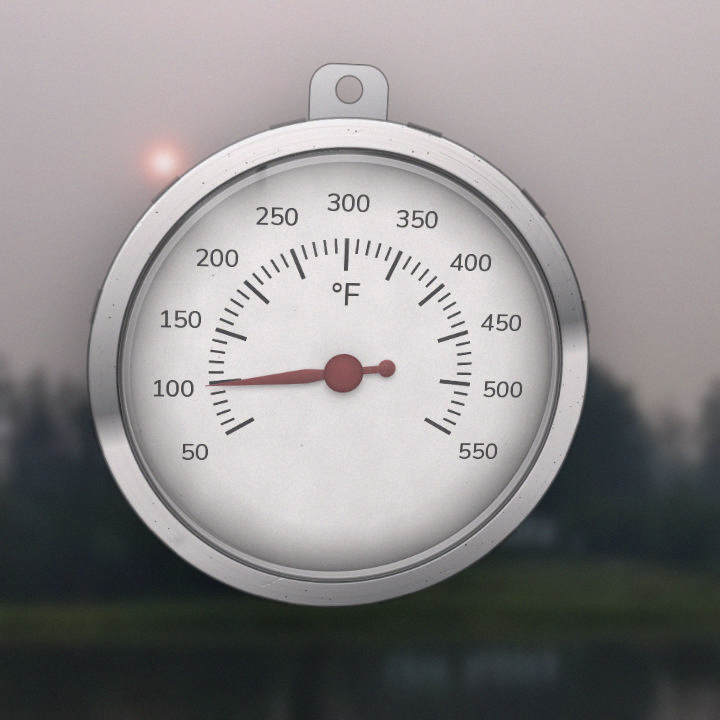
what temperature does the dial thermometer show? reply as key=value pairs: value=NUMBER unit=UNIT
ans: value=100 unit=°F
